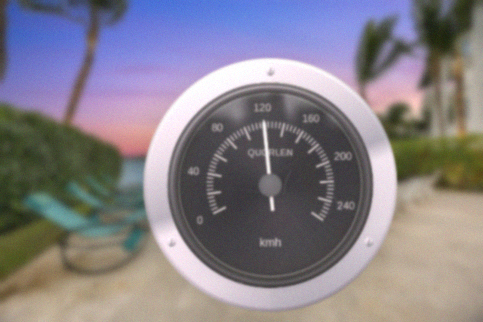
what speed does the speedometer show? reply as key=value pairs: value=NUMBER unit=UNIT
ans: value=120 unit=km/h
